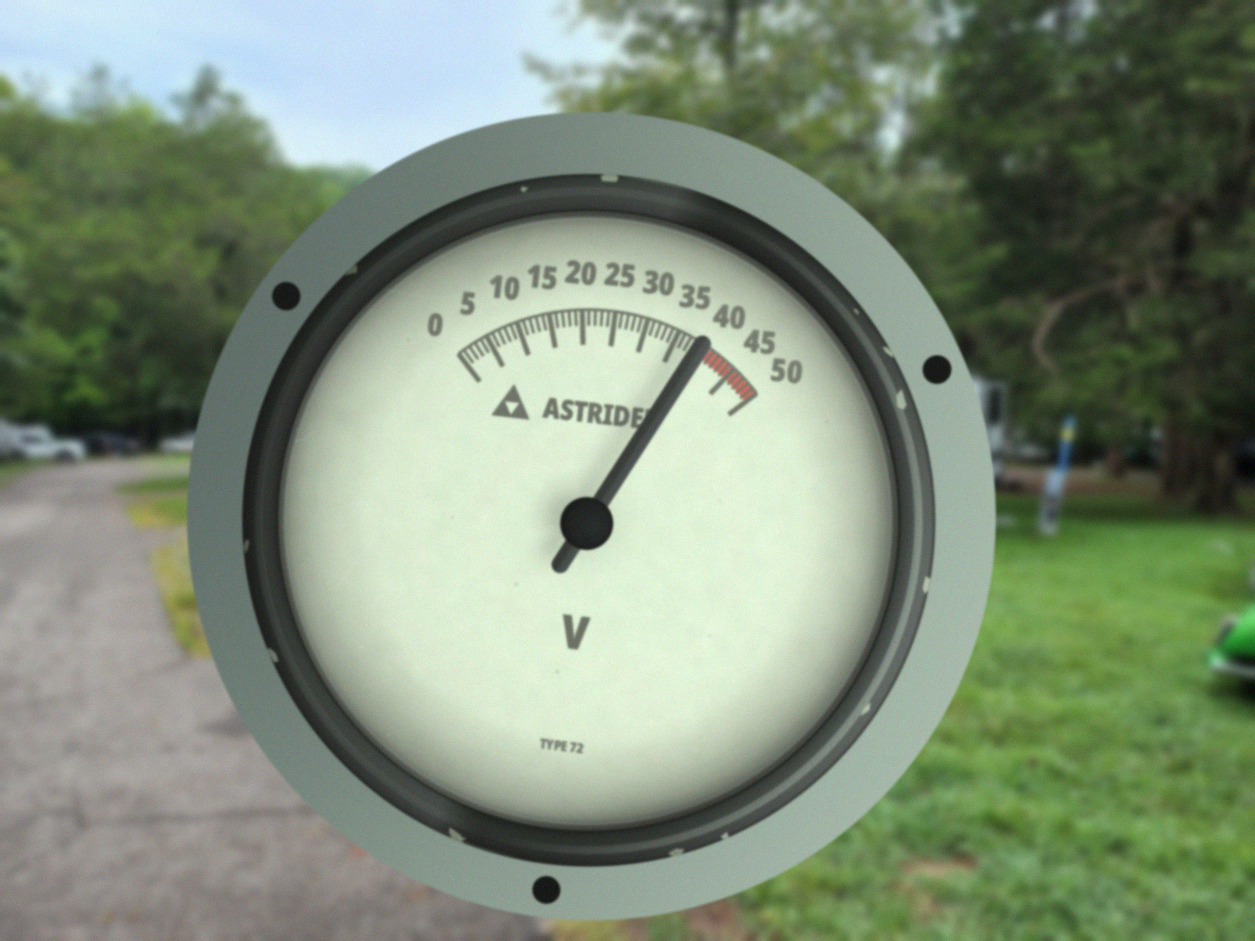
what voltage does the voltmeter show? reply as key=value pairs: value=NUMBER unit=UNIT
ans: value=39 unit=V
